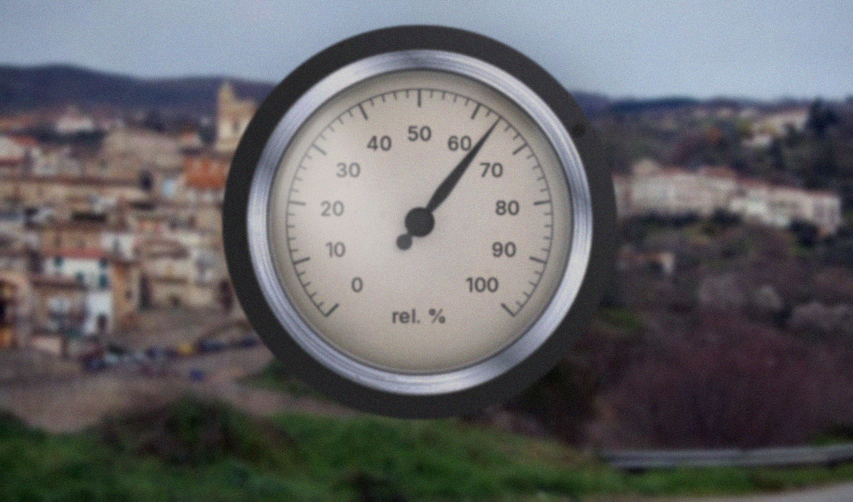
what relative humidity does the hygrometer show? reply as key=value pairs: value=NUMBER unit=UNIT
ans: value=64 unit=%
